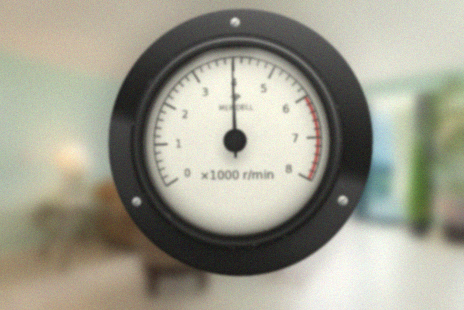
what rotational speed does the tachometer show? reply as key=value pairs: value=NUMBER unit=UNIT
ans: value=4000 unit=rpm
